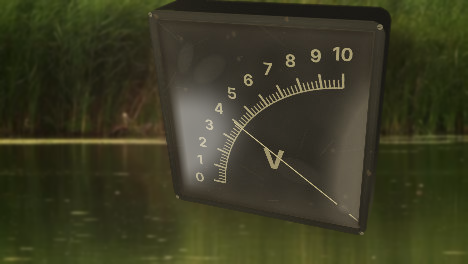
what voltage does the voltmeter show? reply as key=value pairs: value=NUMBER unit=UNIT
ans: value=4 unit=V
